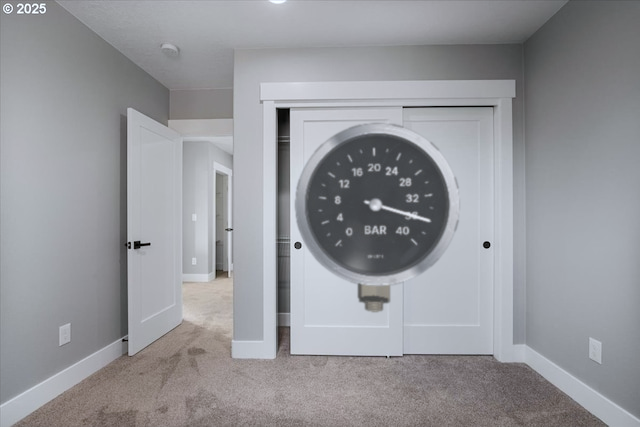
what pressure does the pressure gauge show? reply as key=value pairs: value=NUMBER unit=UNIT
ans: value=36 unit=bar
